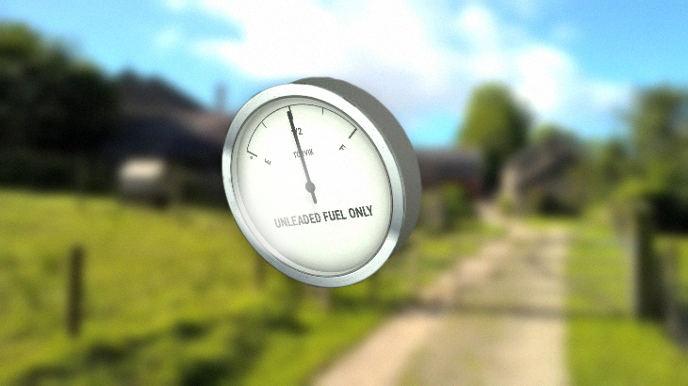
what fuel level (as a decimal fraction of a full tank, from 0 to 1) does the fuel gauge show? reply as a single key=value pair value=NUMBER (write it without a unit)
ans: value=0.5
